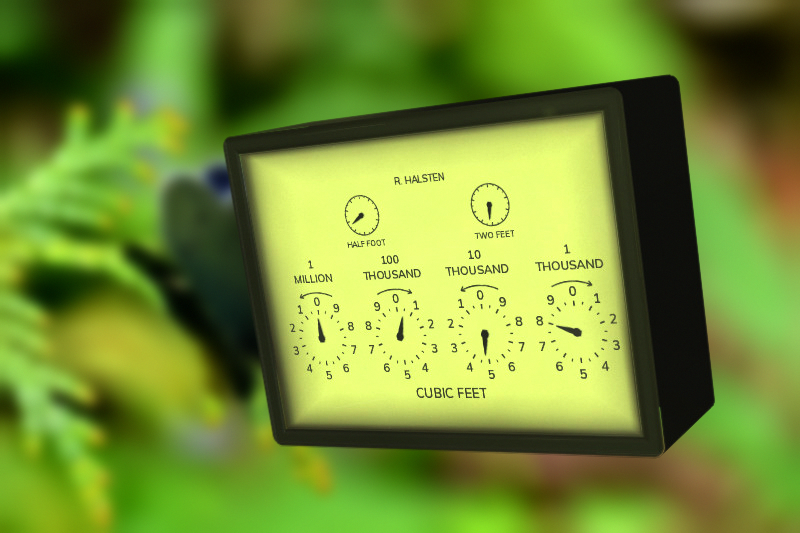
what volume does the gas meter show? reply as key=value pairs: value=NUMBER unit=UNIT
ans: value=4800 unit=ft³
